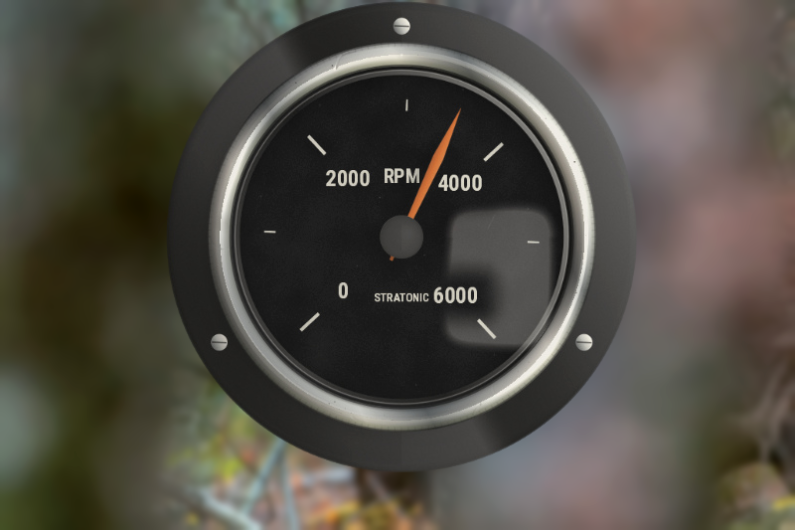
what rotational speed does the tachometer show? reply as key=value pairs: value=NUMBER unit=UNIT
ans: value=3500 unit=rpm
